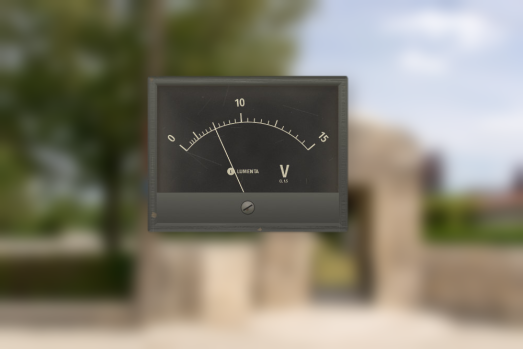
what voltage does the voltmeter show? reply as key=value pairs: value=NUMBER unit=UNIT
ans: value=7.5 unit=V
